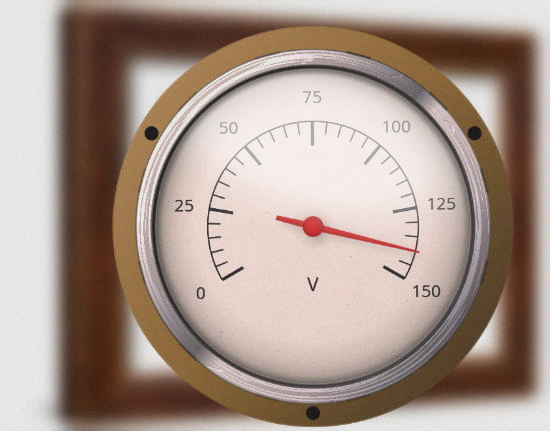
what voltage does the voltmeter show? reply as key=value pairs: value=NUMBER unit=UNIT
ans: value=140 unit=V
